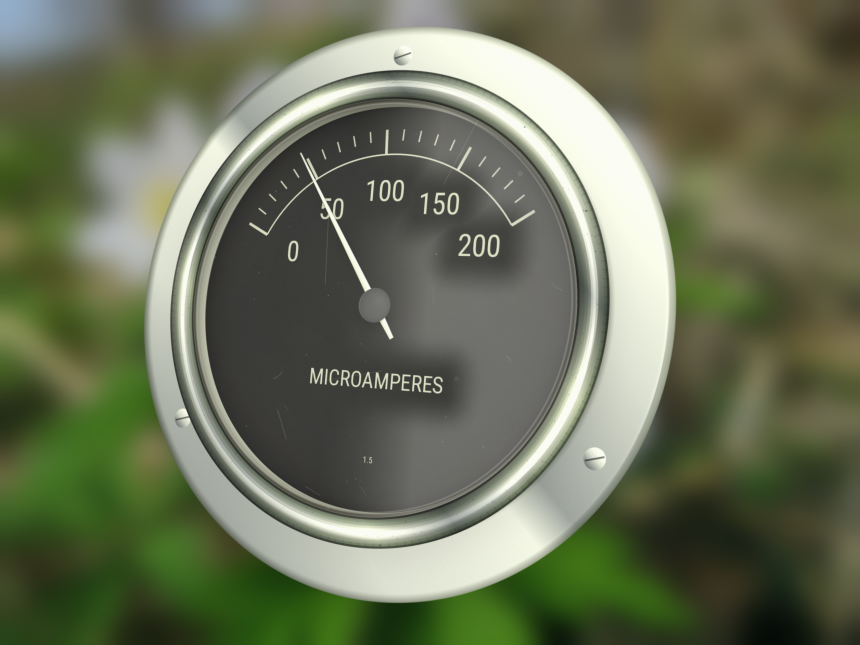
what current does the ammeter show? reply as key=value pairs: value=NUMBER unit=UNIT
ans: value=50 unit=µA
